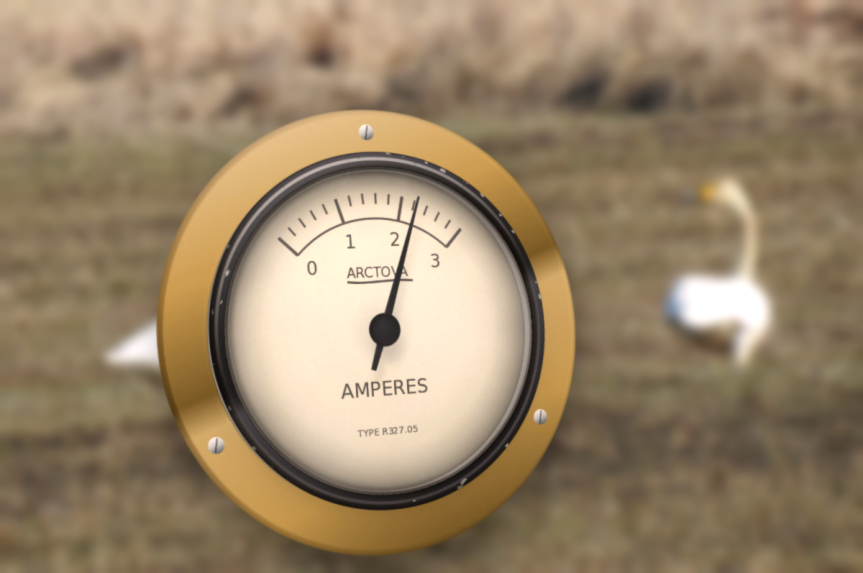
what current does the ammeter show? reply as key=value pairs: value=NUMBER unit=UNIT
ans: value=2.2 unit=A
